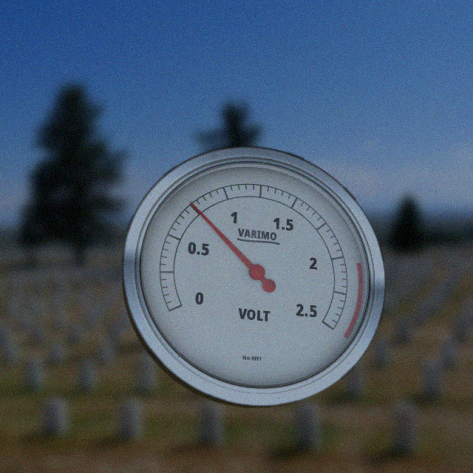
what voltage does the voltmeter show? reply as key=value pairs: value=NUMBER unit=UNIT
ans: value=0.75 unit=V
